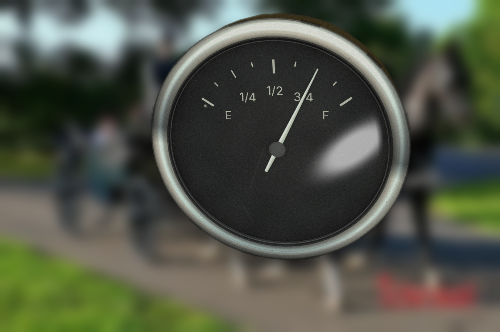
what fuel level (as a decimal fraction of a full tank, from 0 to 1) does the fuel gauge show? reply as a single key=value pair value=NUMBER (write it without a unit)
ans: value=0.75
